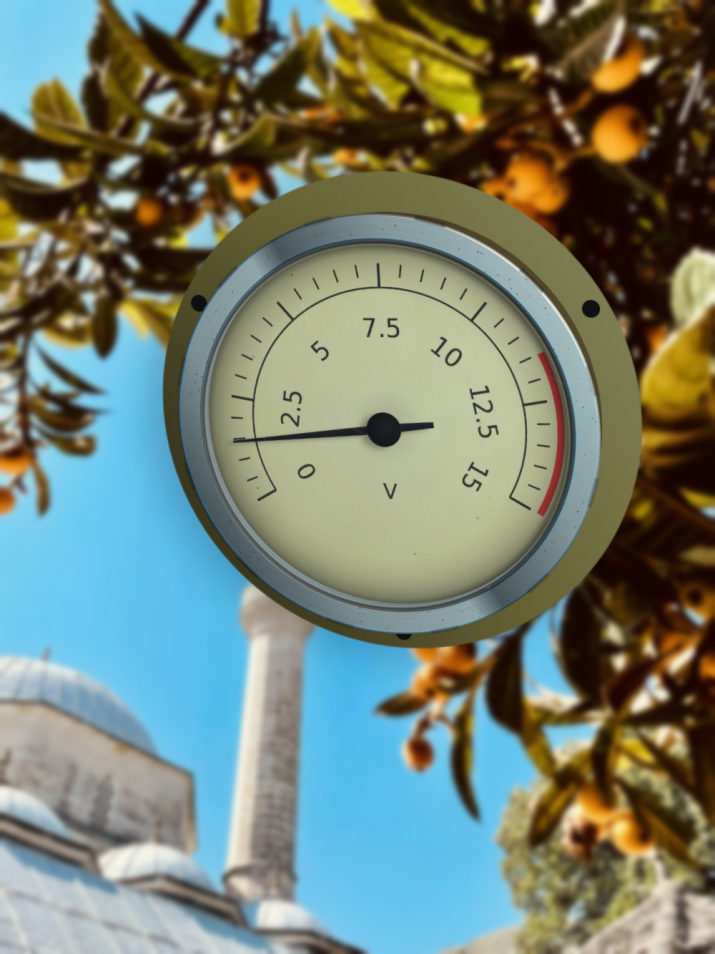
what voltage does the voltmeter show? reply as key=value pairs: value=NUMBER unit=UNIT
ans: value=1.5 unit=V
